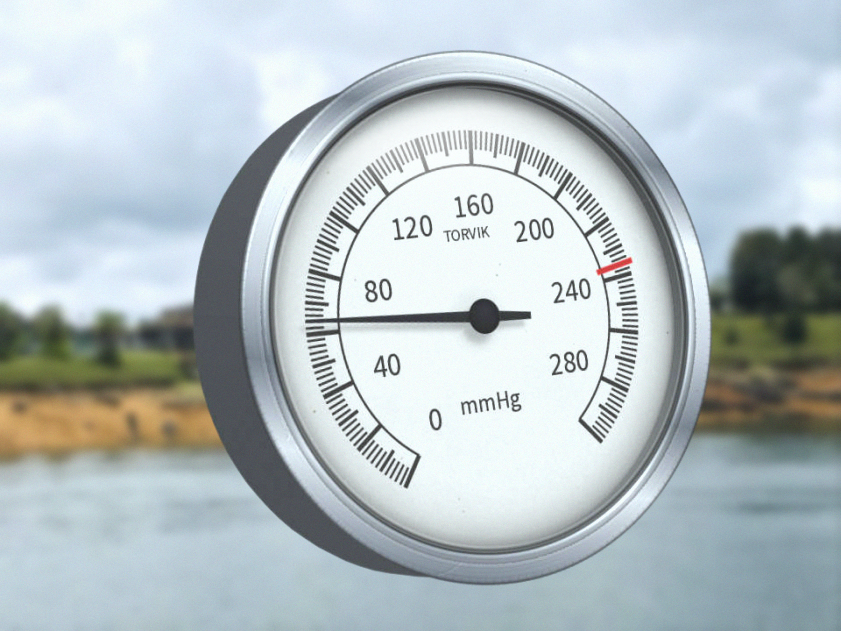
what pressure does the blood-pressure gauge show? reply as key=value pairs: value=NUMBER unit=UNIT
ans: value=64 unit=mmHg
